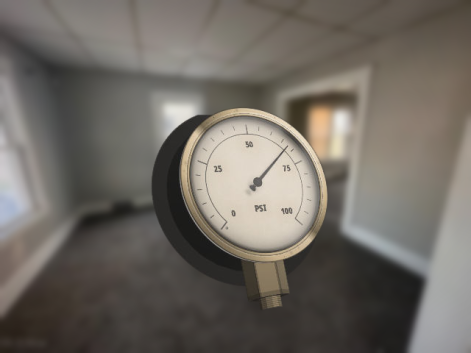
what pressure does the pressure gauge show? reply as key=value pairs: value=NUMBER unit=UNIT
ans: value=67.5 unit=psi
